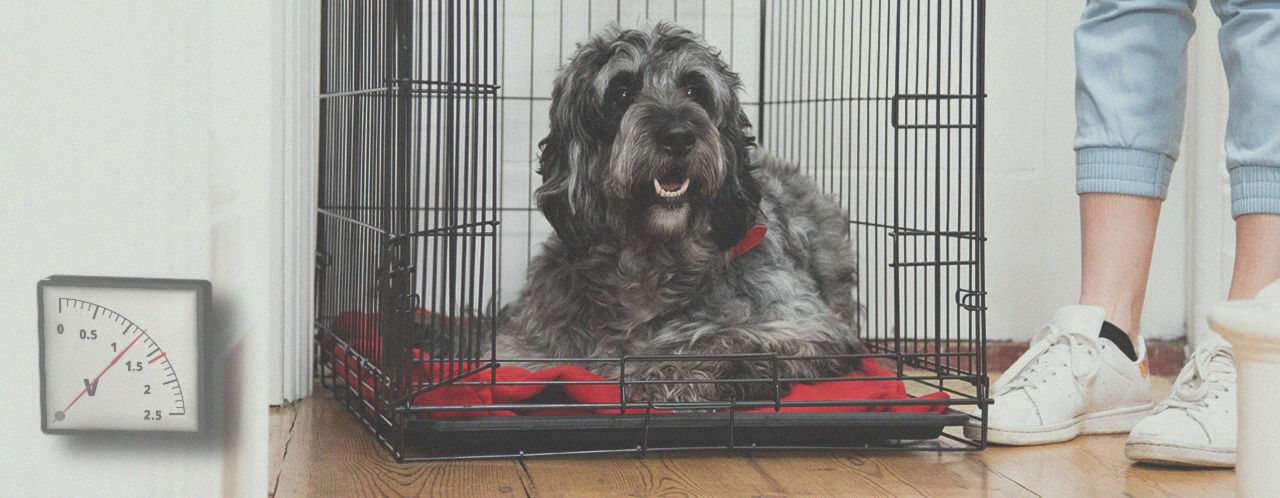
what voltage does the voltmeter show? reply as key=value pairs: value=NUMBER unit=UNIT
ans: value=1.2 unit=V
